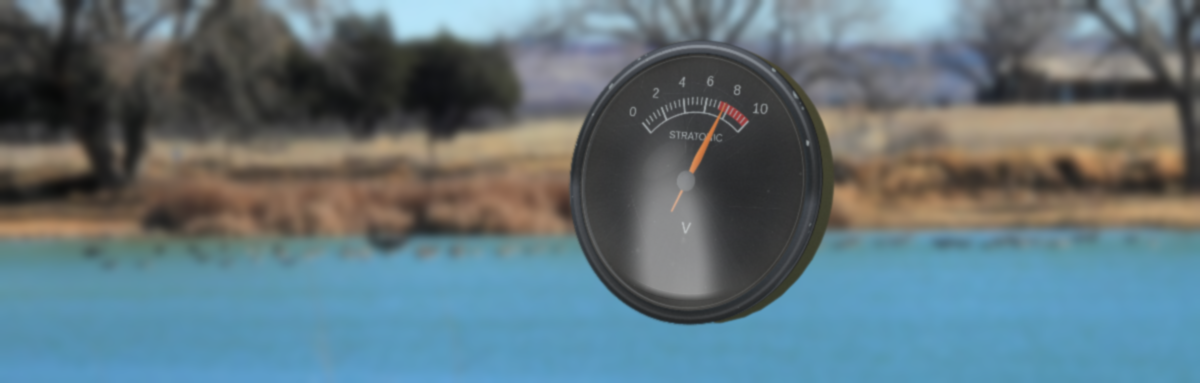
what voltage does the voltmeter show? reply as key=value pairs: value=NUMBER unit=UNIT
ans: value=8 unit=V
